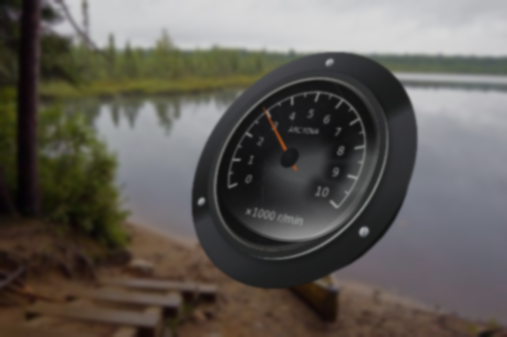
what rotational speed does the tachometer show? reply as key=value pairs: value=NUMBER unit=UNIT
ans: value=3000 unit=rpm
